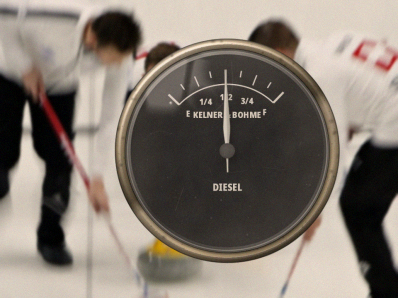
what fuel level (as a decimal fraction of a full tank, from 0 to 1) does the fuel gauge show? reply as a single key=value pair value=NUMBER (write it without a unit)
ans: value=0.5
